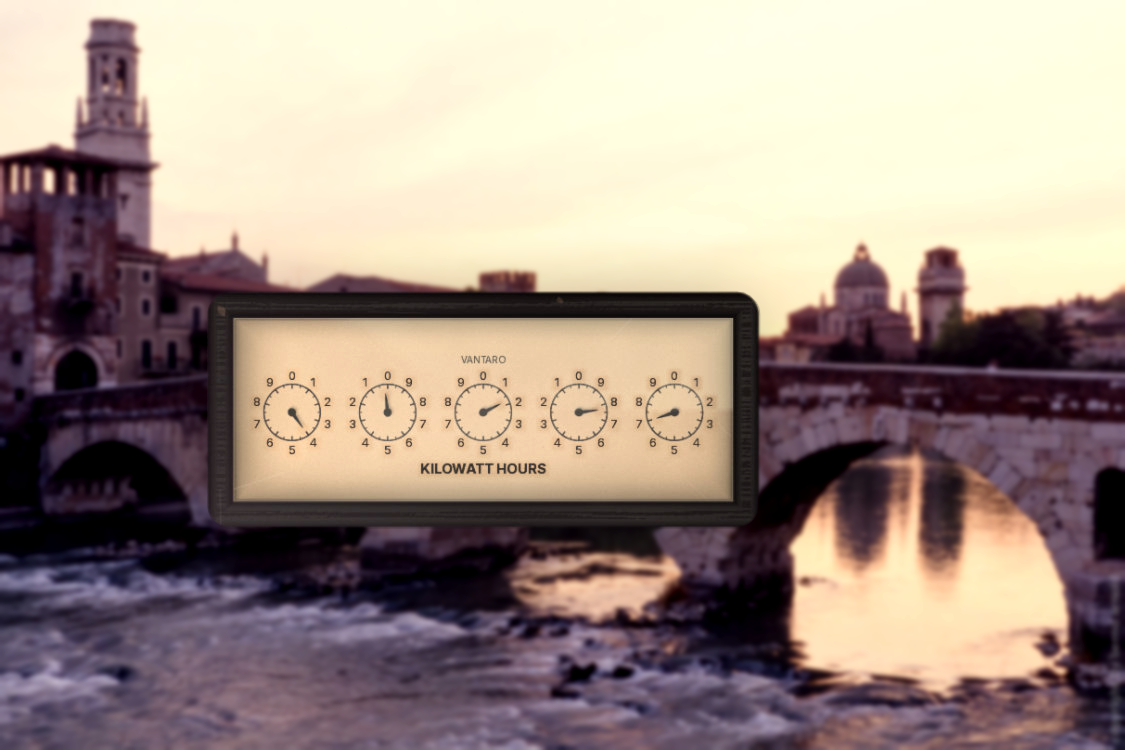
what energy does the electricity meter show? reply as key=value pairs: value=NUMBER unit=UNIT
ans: value=40177 unit=kWh
